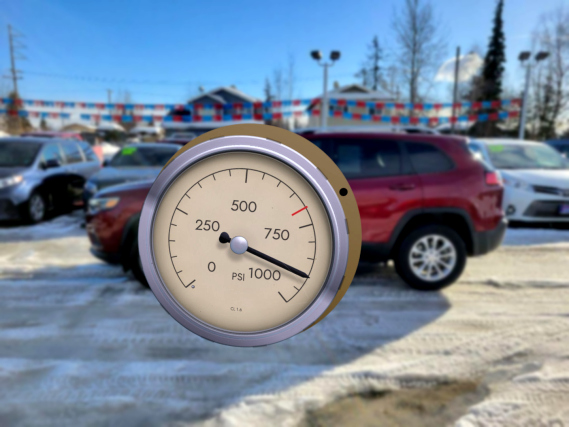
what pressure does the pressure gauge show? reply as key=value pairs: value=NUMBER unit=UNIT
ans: value=900 unit=psi
